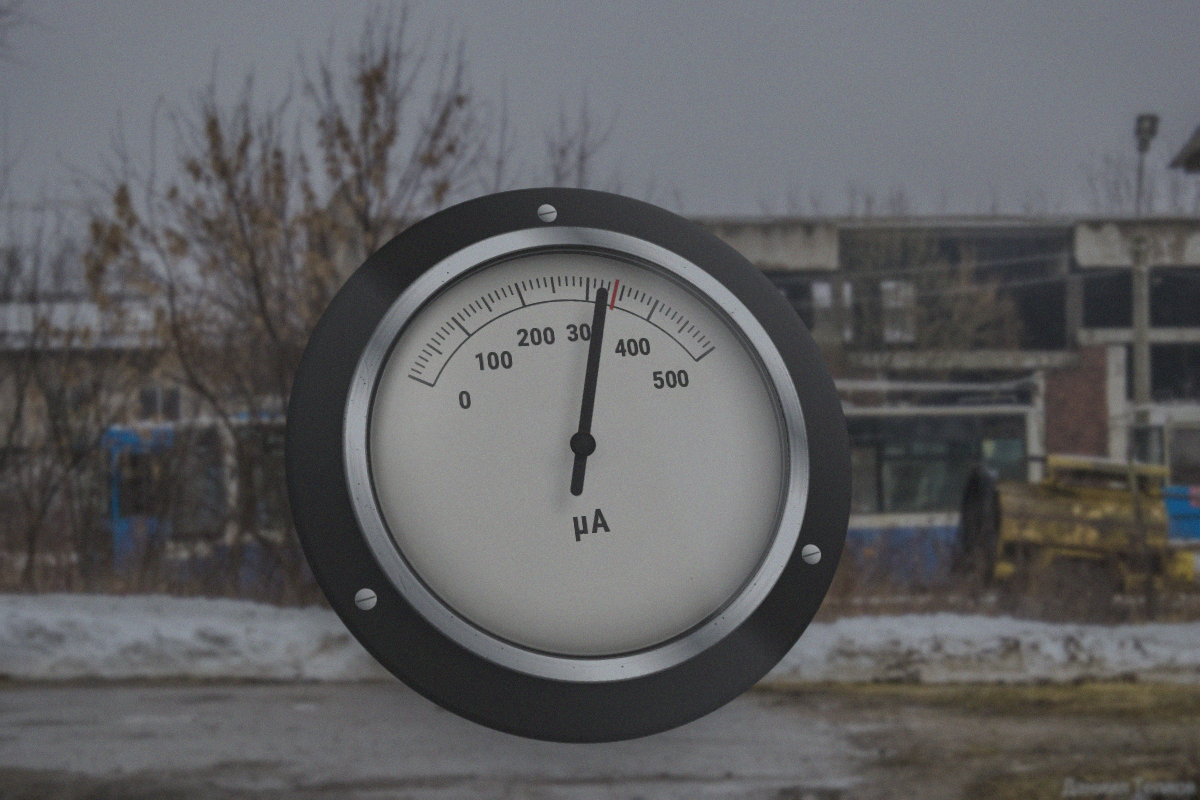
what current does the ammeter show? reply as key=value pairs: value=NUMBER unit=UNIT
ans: value=320 unit=µA
